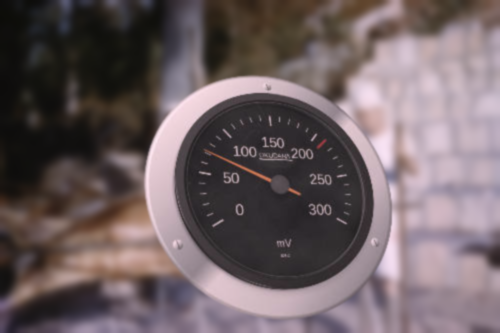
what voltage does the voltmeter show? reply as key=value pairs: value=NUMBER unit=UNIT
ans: value=70 unit=mV
